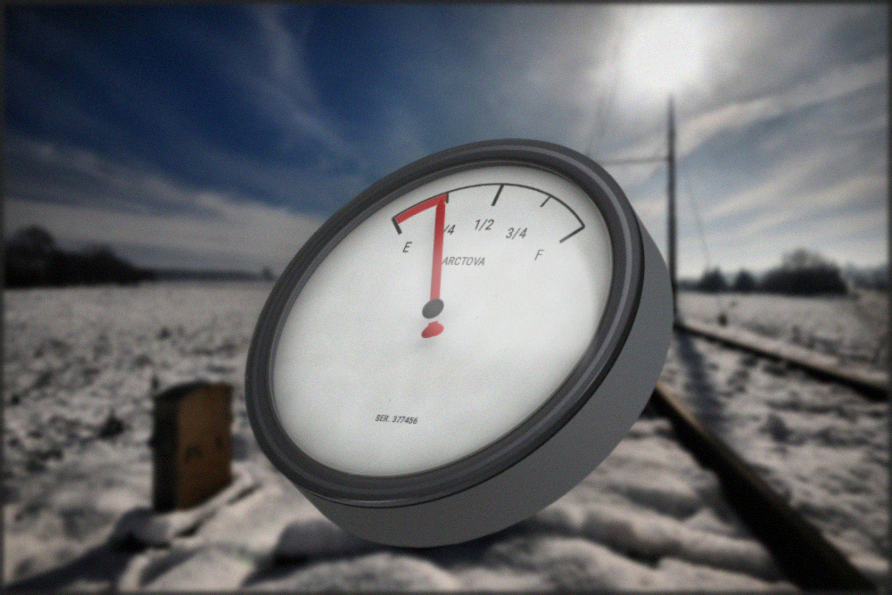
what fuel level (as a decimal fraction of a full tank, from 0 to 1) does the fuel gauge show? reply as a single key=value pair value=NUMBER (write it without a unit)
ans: value=0.25
